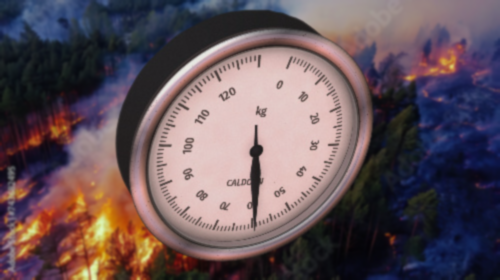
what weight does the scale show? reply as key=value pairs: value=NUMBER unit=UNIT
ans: value=60 unit=kg
